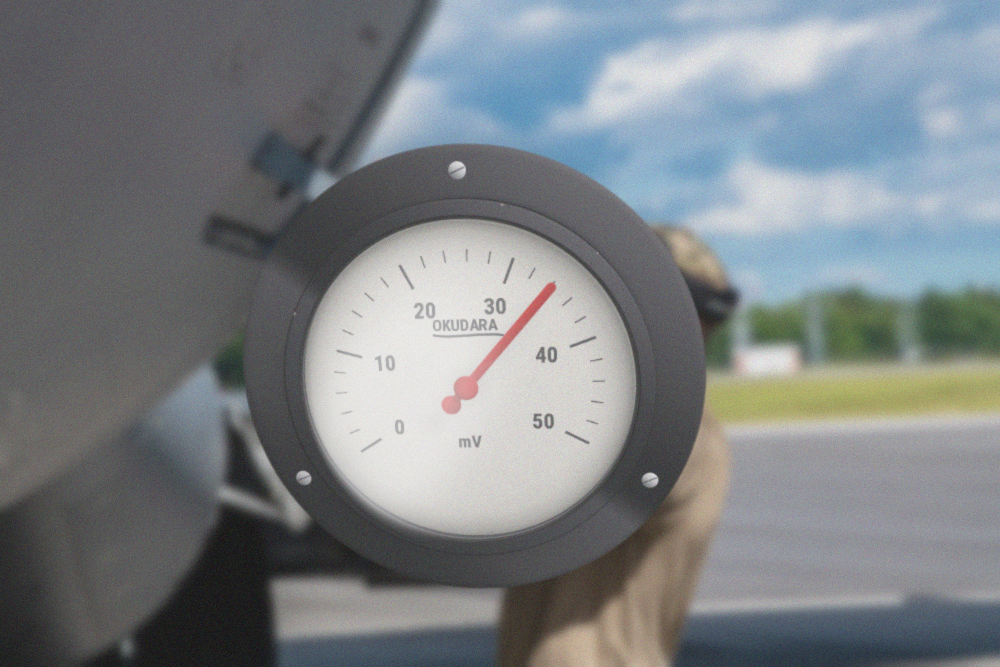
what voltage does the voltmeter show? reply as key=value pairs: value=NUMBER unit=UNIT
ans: value=34 unit=mV
